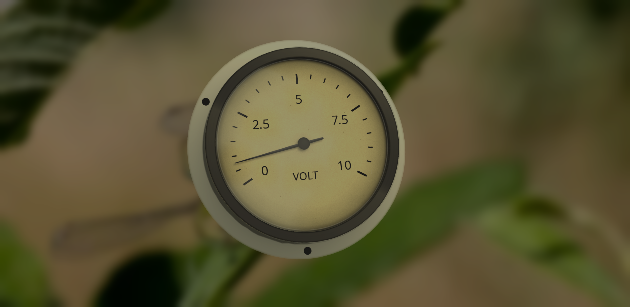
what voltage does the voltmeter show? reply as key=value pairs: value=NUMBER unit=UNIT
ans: value=0.75 unit=V
